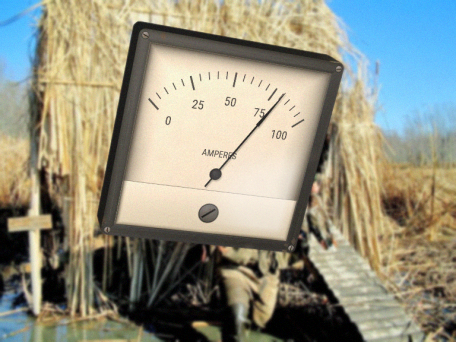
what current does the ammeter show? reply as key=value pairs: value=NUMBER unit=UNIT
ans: value=80 unit=A
